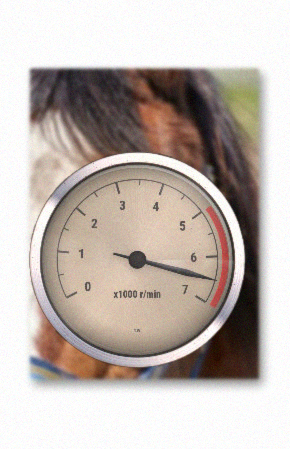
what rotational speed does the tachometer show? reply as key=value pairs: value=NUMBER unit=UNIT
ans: value=6500 unit=rpm
